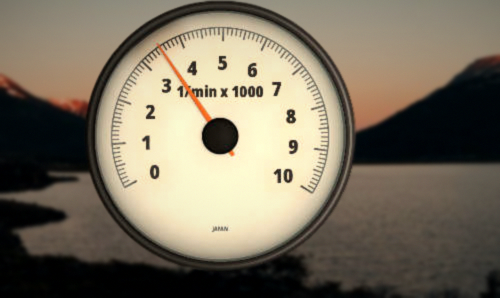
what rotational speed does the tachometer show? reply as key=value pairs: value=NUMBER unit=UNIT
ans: value=3500 unit=rpm
